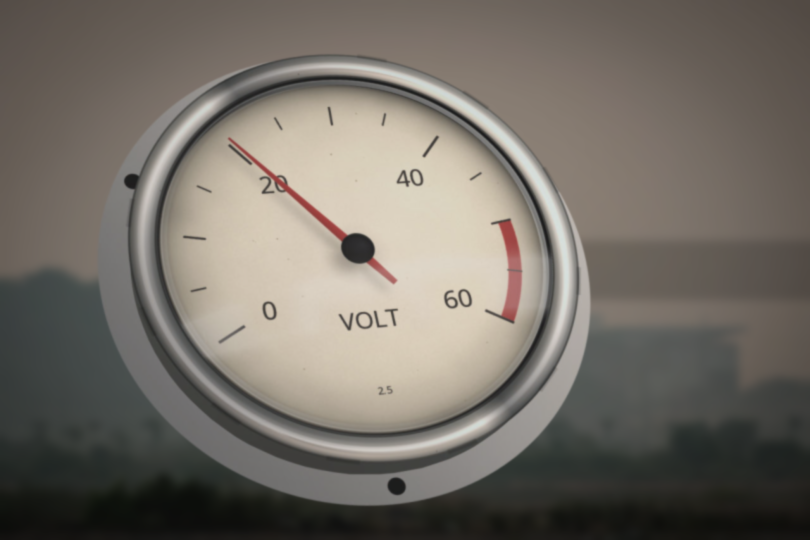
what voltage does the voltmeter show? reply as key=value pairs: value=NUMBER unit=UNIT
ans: value=20 unit=V
